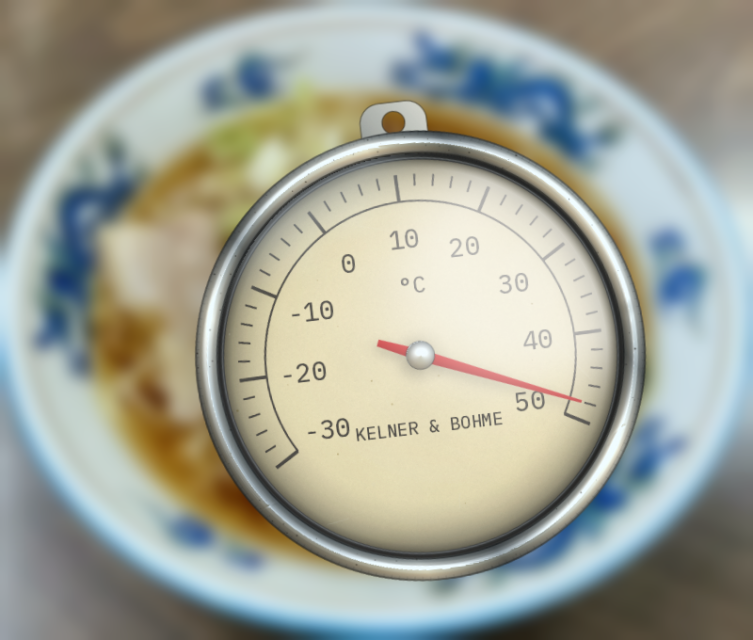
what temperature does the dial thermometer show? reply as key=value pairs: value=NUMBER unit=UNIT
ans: value=48 unit=°C
